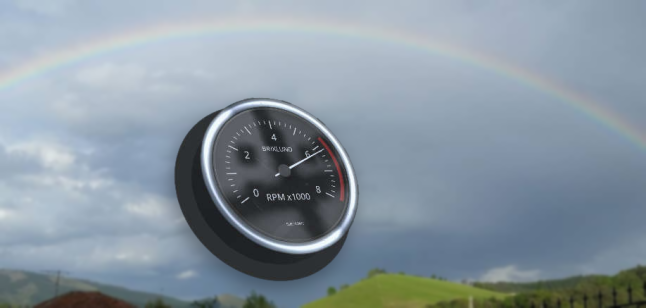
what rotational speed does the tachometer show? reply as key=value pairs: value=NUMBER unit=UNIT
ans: value=6200 unit=rpm
